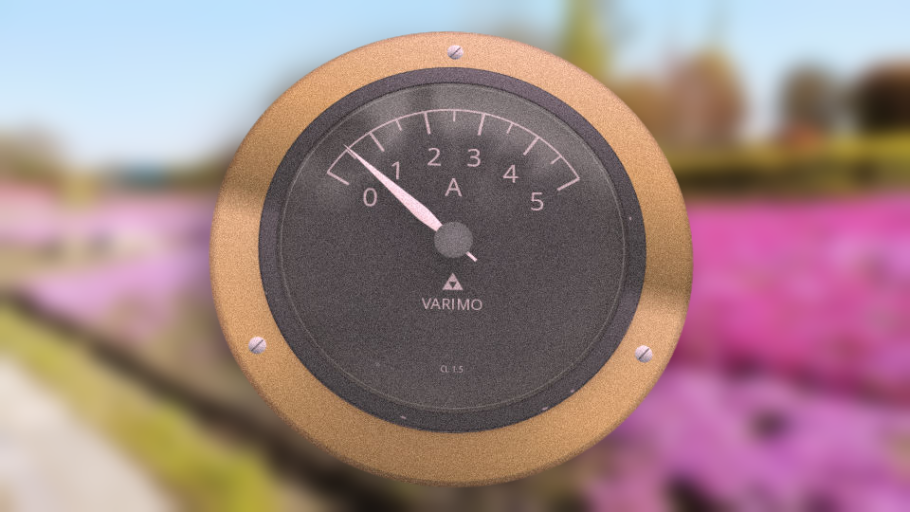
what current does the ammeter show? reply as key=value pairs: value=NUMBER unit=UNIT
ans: value=0.5 unit=A
